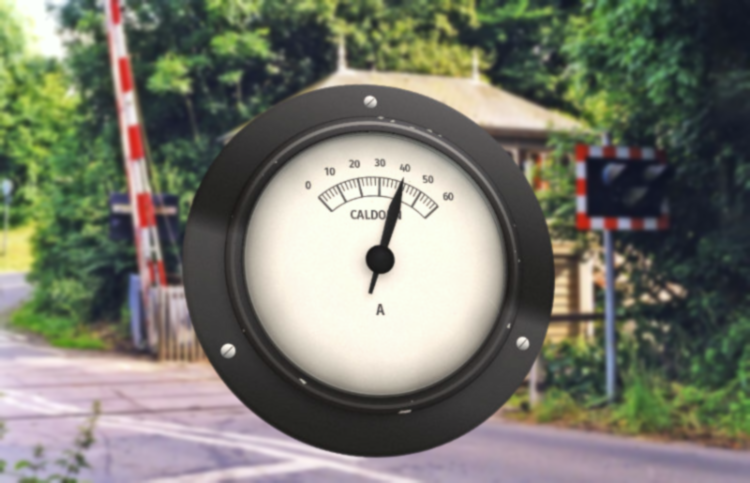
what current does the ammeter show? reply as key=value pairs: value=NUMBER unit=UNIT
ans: value=40 unit=A
